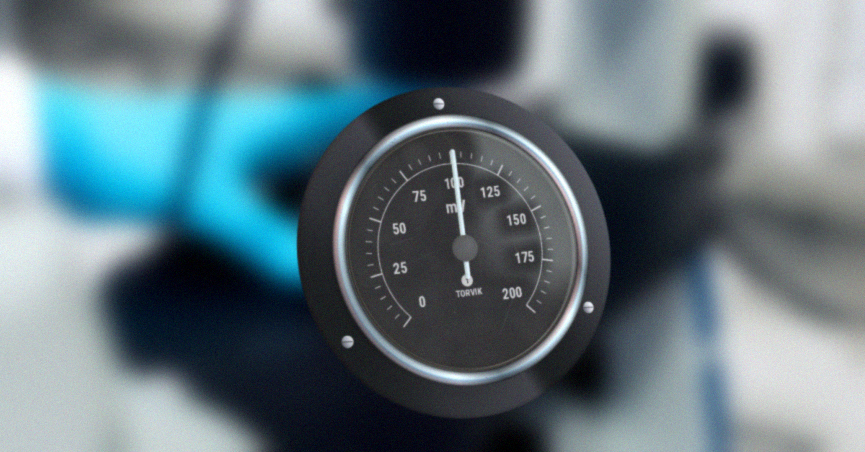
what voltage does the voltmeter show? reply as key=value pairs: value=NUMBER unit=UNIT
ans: value=100 unit=mV
